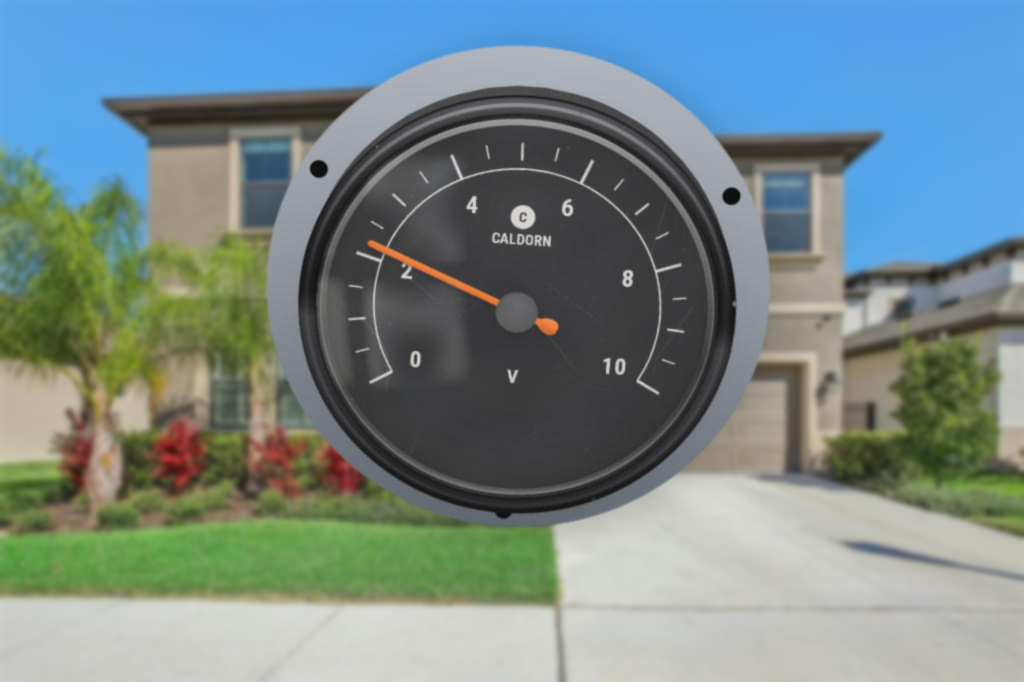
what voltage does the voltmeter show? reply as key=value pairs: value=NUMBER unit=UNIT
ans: value=2.25 unit=V
